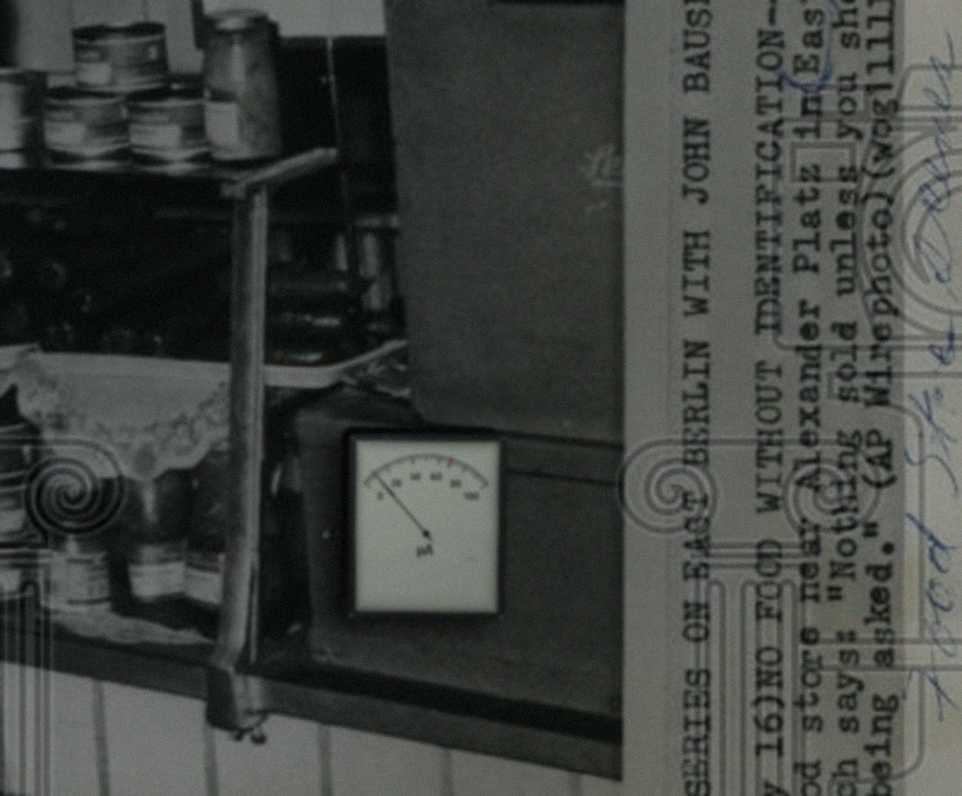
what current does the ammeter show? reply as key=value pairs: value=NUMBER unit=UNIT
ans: value=10 unit=µA
